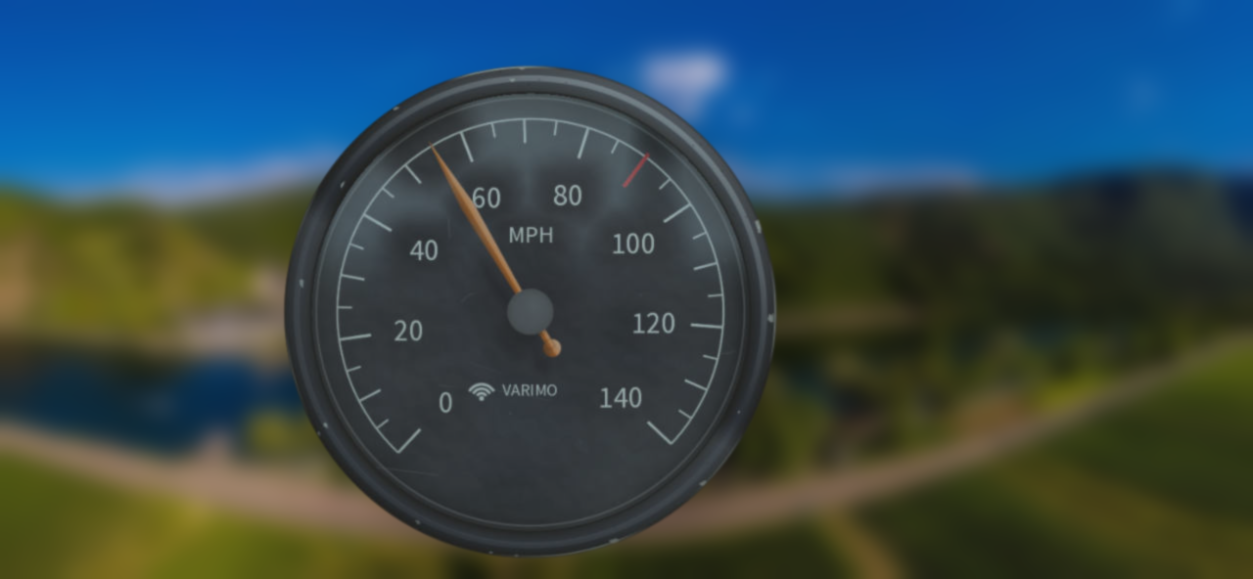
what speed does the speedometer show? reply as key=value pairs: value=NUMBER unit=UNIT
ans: value=55 unit=mph
